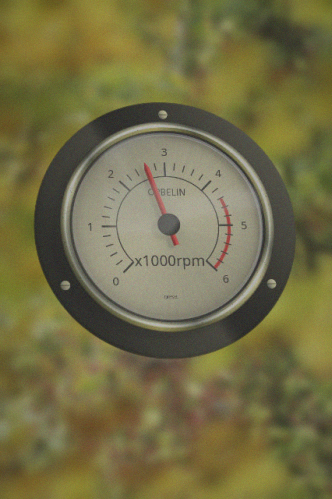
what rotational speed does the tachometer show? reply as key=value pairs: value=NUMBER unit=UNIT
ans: value=2600 unit=rpm
